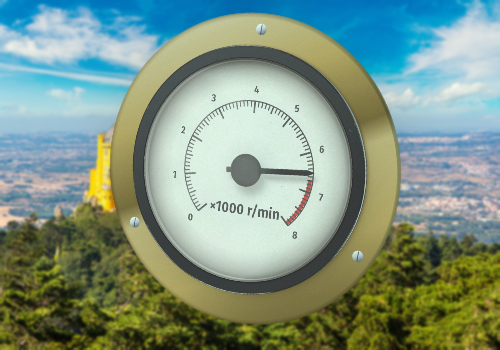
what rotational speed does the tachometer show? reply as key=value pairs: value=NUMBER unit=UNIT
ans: value=6500 unit=rpm
